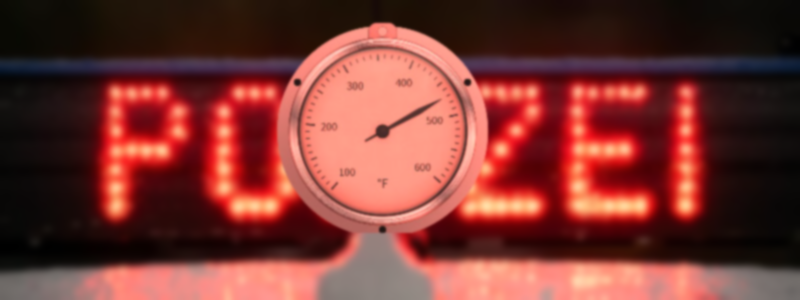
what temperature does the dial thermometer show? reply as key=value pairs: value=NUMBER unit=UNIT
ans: value=470 unit=°F
